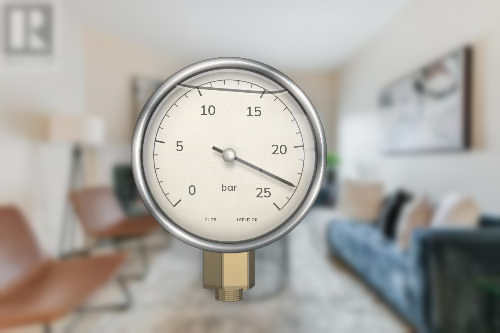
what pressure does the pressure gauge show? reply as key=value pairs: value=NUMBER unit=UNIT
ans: value=23 unit=bar
